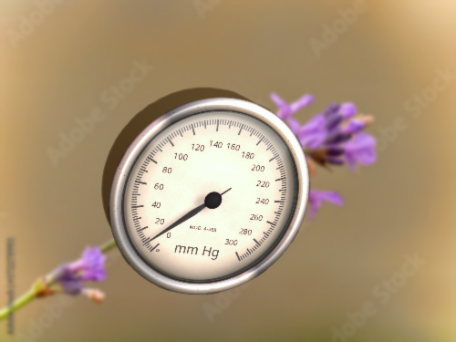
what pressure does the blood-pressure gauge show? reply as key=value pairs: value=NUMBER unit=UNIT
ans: value=10 unit=mmHg
